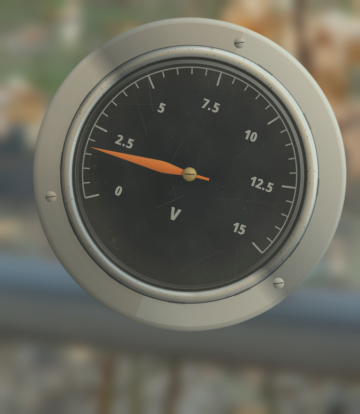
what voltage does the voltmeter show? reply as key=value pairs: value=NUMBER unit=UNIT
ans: value=1.75 unit=V
